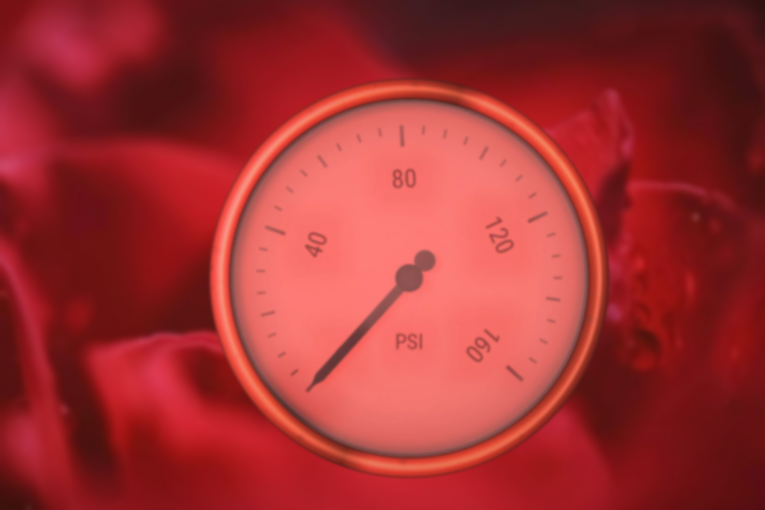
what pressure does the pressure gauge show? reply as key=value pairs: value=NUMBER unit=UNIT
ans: value=0 unit=psi
